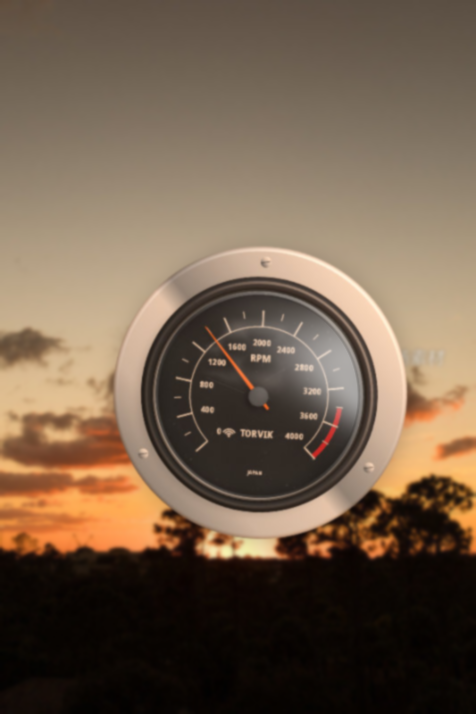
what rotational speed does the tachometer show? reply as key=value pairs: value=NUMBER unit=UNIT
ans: value=1400 unit=rpm
